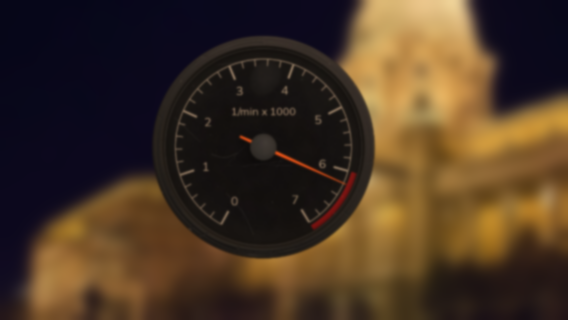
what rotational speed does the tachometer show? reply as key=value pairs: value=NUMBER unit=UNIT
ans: value=6200 unit=rpm
